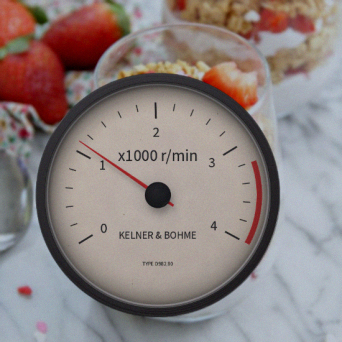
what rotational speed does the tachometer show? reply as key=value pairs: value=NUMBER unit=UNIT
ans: value=1100 unit=rpm
